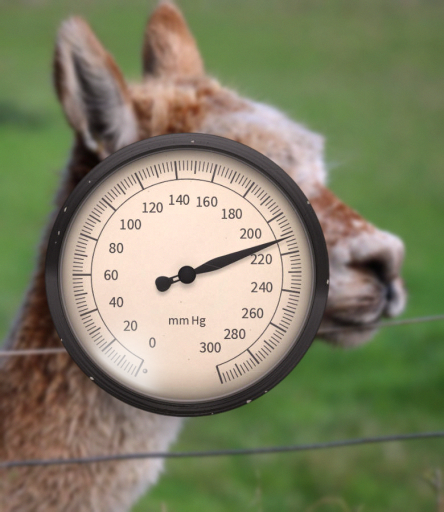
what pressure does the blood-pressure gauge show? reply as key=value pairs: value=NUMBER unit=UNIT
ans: value=212 unit=mmHg
